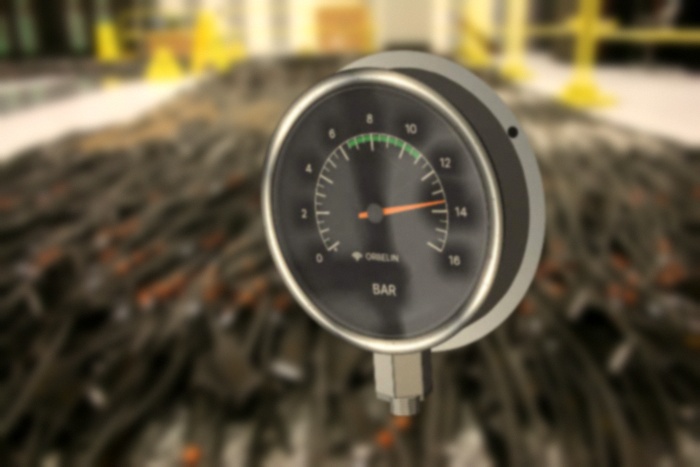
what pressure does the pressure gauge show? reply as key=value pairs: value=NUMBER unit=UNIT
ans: value=13.5 unit=bar
